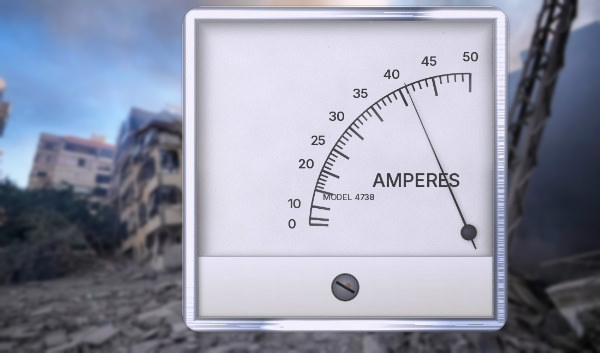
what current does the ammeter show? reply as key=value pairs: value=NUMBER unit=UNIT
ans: value=41 unit=A
